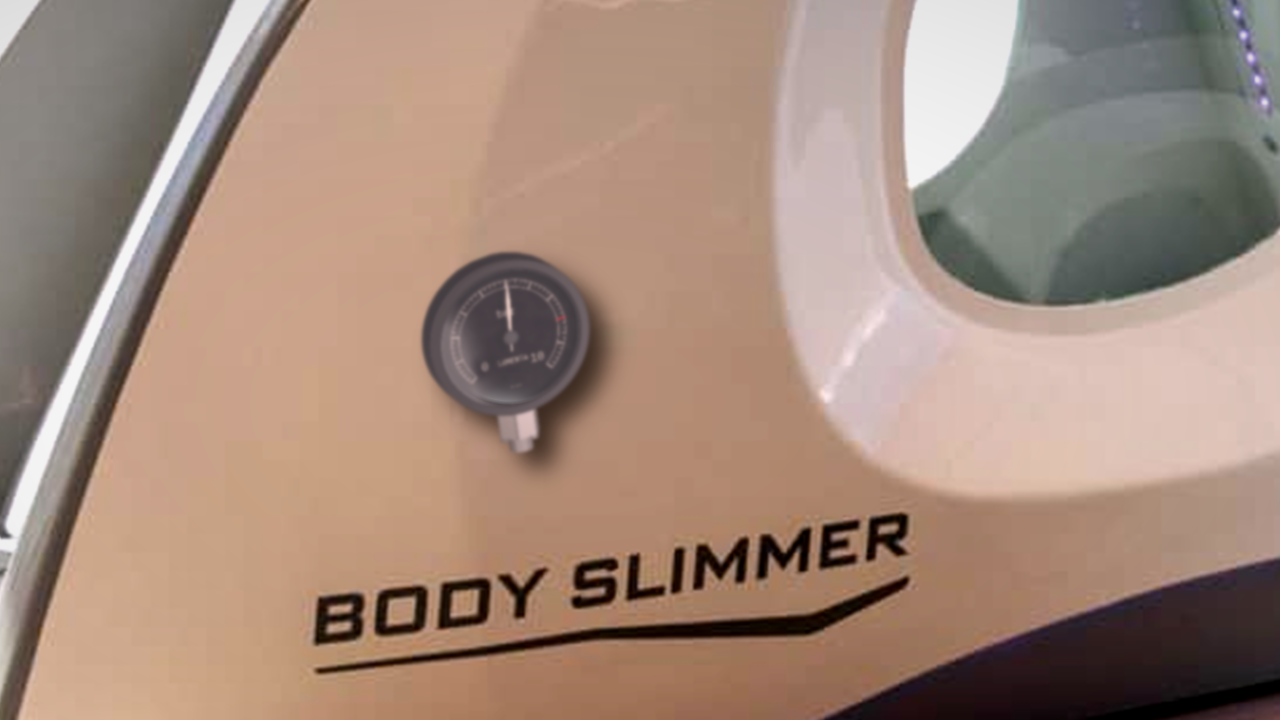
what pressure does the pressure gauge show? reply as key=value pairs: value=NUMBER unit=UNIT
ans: value=5 unit=bar
